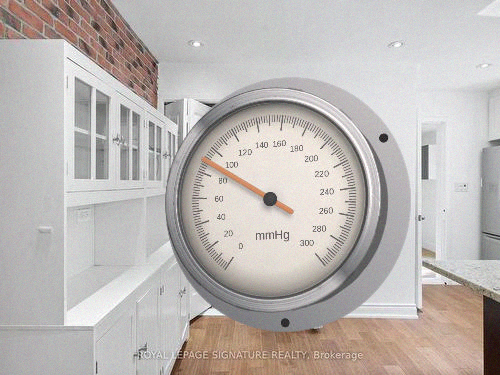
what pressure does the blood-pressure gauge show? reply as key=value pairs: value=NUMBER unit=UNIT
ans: value=90 unit=mmHg
